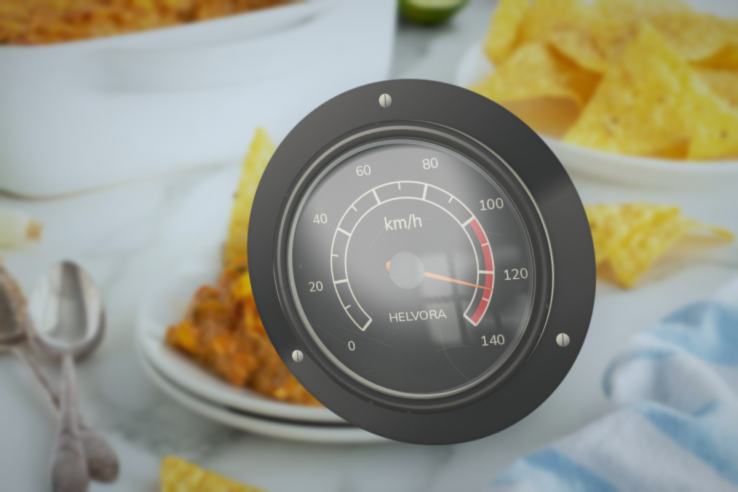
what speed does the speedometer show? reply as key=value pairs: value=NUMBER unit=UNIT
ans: value=125 unit=km/h
